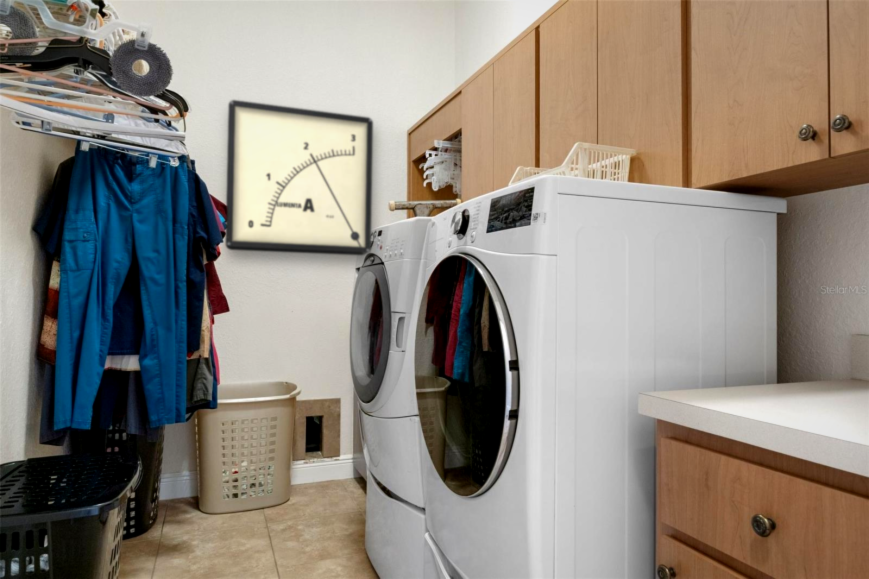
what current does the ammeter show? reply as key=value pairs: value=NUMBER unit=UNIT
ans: value=2 unit=A
